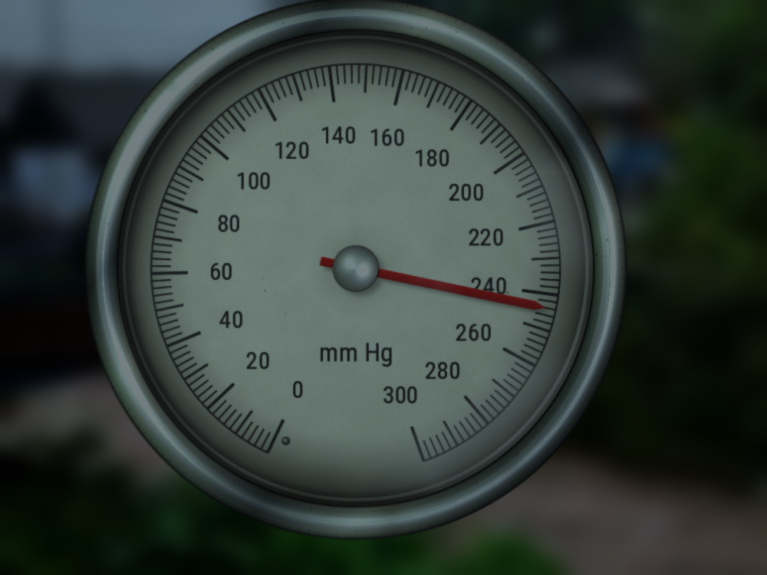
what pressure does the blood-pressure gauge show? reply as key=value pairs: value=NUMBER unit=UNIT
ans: value=244 unit=mmHg
